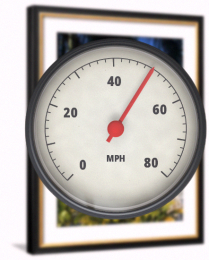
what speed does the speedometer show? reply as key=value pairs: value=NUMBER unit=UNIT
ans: value=50 unit=mph
